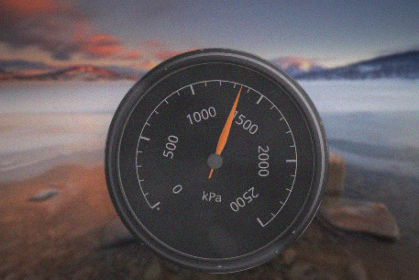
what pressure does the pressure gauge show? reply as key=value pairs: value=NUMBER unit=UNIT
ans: value=1350 unit=kPa
